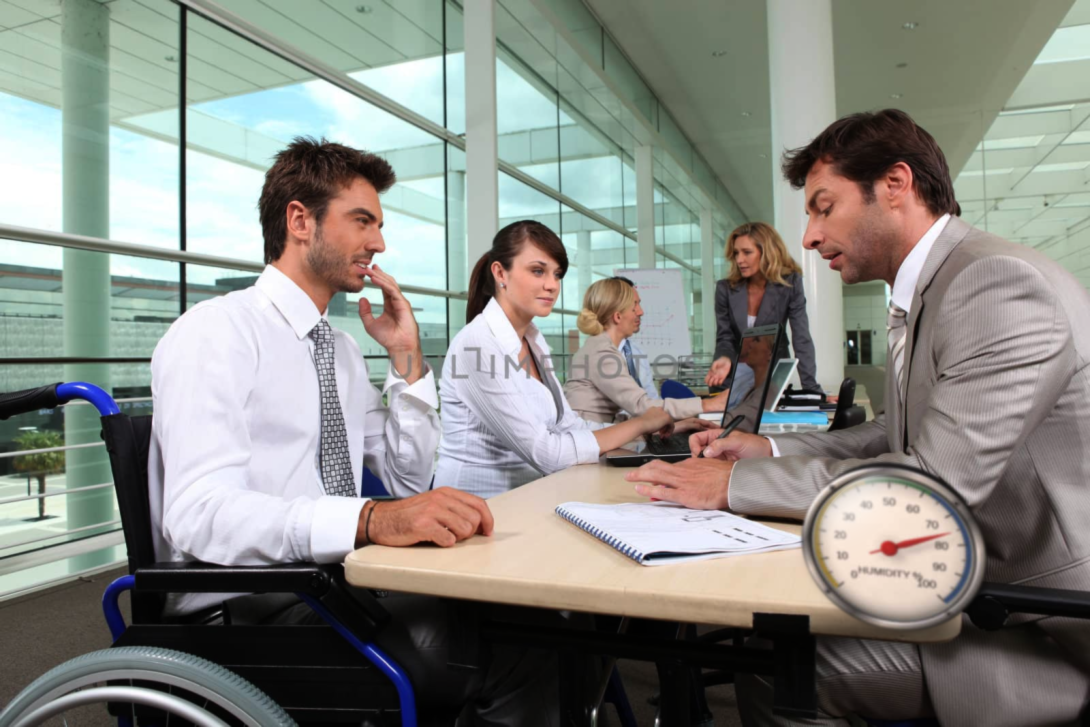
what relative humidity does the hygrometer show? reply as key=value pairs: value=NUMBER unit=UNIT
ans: value=75 unit=%
